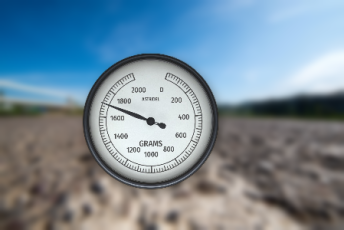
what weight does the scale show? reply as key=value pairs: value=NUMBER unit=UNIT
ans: value=1700 unit=g
